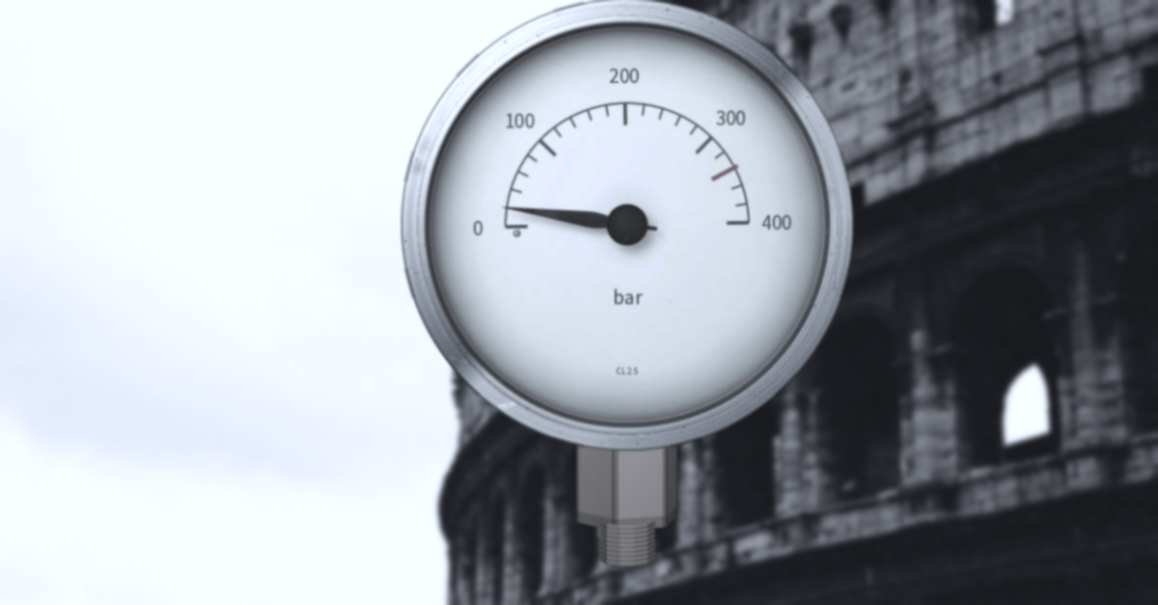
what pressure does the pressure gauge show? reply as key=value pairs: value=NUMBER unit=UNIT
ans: value=20 unit=bar
